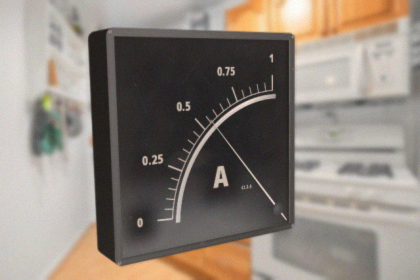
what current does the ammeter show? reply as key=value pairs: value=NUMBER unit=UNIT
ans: value=0.55 unit=A
